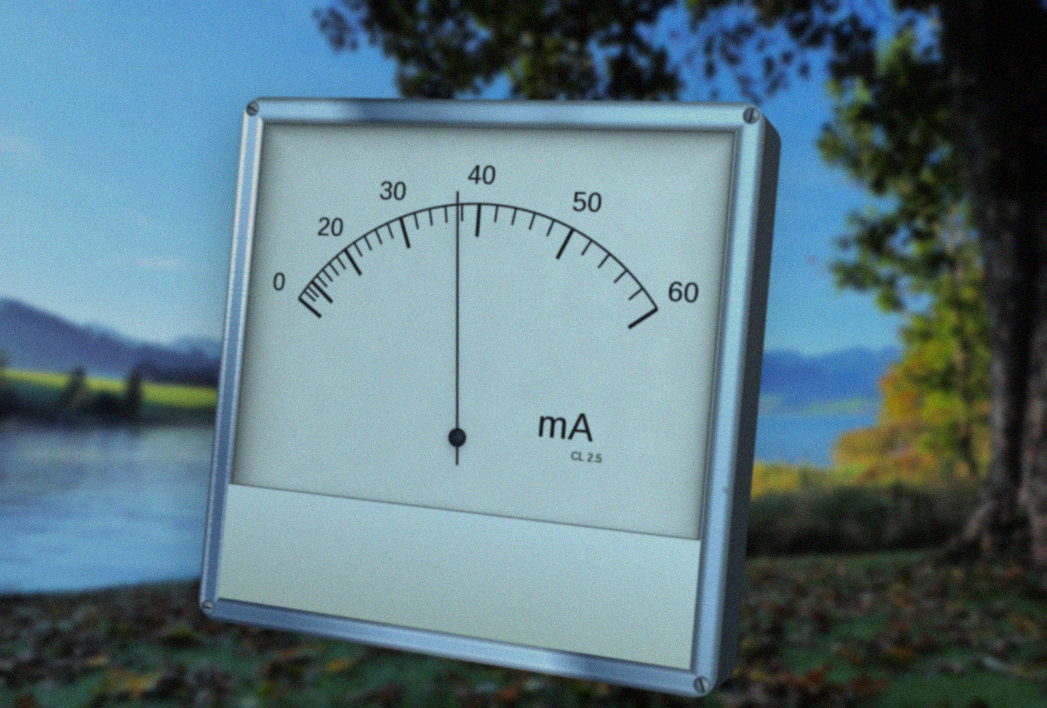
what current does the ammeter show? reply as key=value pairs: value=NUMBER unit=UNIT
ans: value=38 unit=mA
